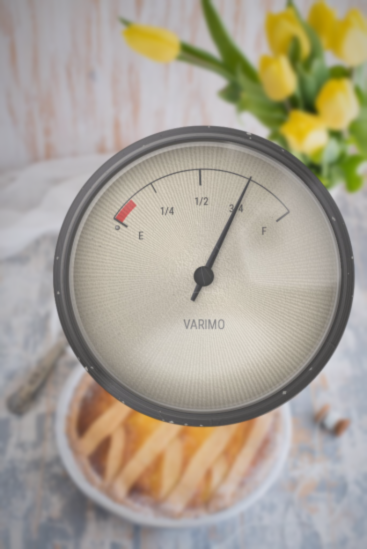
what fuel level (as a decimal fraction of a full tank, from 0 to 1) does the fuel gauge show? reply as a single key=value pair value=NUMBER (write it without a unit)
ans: value=0.75
